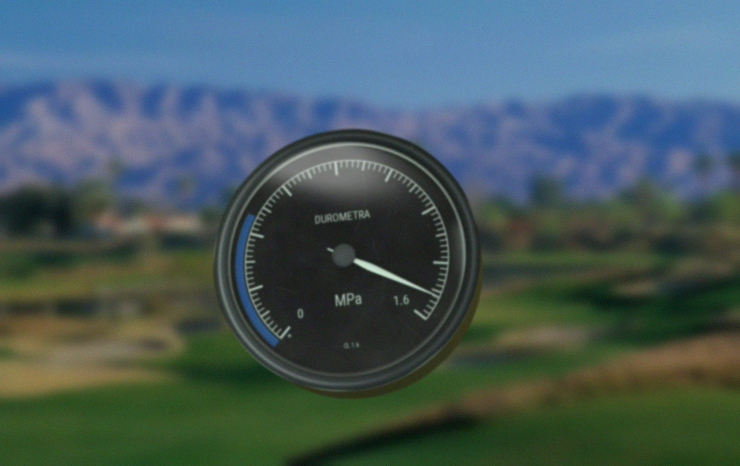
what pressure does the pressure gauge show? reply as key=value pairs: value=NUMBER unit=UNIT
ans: value=1.52 unit=MPa
